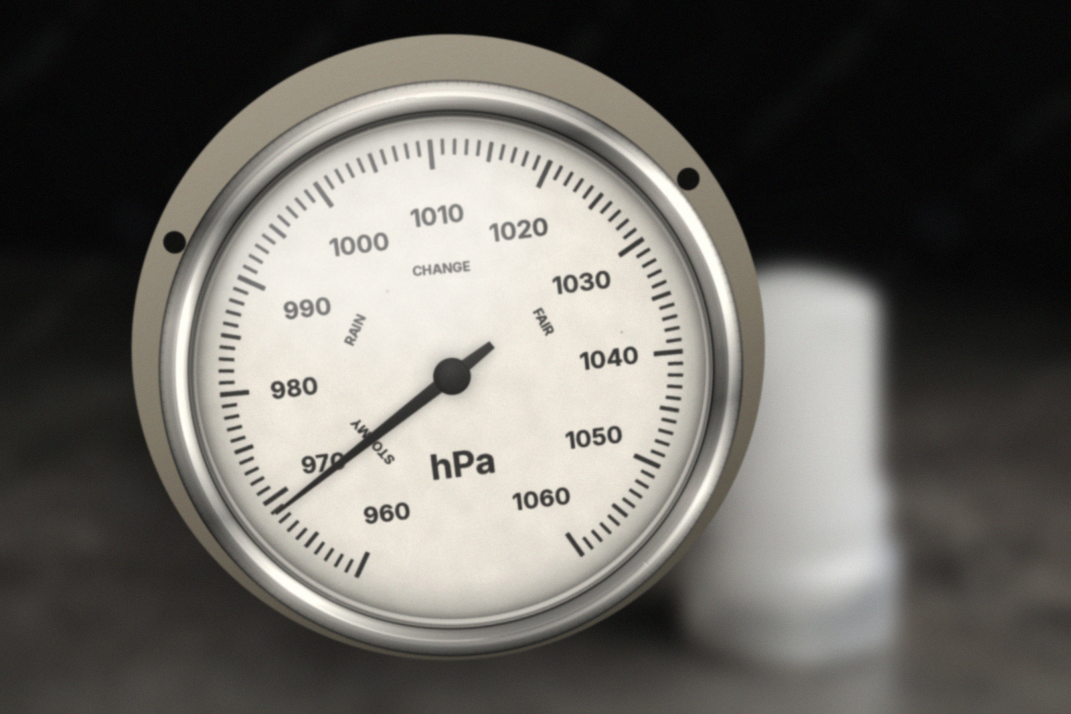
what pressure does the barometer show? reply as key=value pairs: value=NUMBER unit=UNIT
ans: value=969 unit=hPa
